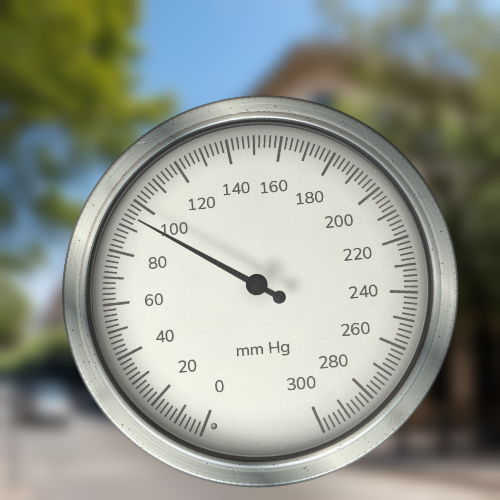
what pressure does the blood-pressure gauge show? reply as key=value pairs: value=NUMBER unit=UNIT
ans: value=94 unit=mmHg
